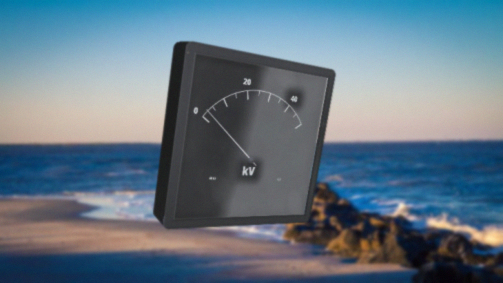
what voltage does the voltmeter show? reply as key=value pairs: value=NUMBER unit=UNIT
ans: value=2.5 unit=kV
